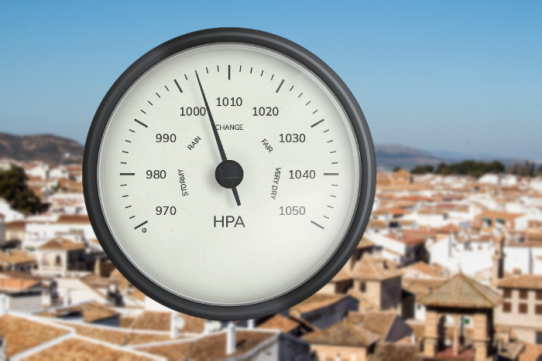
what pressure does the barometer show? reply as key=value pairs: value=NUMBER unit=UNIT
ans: value=1004 unit=hPa
